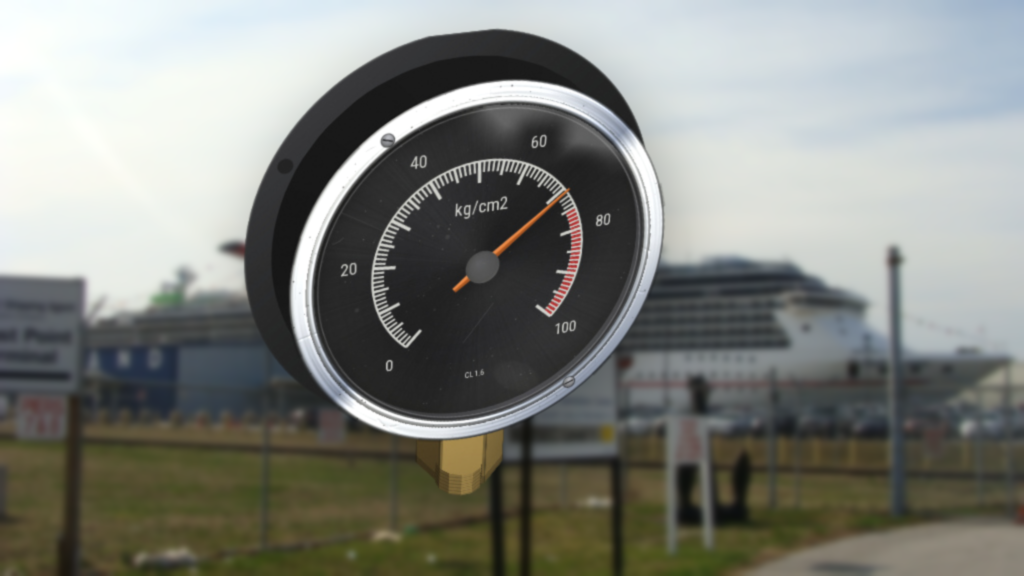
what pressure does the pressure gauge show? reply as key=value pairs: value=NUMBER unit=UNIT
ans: value=70 unit=kg/cm²
